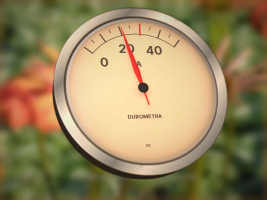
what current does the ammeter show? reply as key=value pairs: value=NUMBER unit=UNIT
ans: value=20 unit=A
